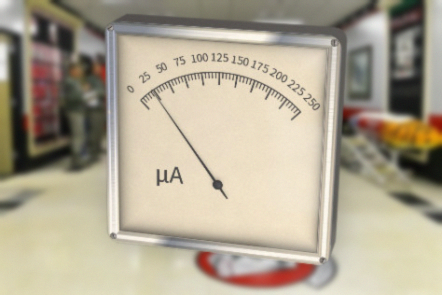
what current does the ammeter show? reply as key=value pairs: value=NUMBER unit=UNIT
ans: value=25 unit=µA
